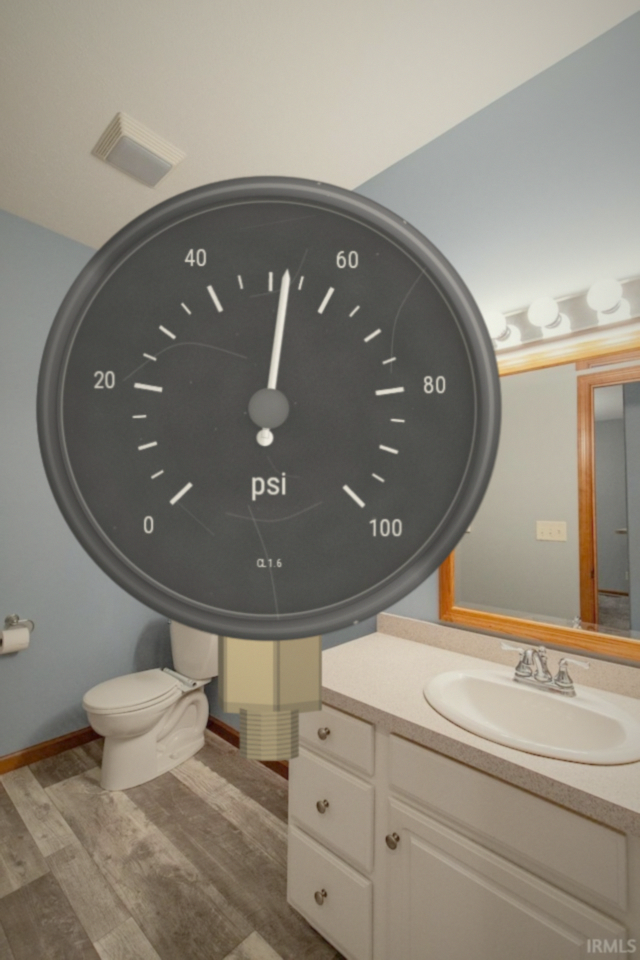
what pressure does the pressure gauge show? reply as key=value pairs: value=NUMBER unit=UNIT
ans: value=52.5 unit=psi
